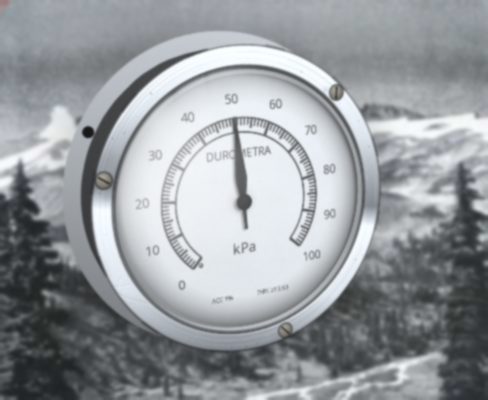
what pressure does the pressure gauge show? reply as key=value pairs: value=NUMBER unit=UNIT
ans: value=50 unit=kPa
